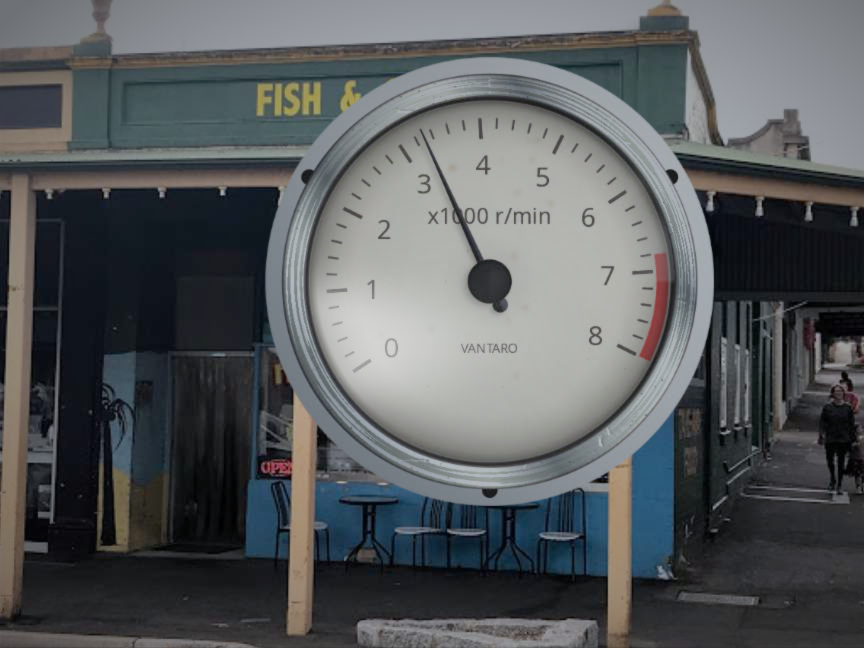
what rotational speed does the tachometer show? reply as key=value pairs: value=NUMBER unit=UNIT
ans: value=3300 unit=rpm
